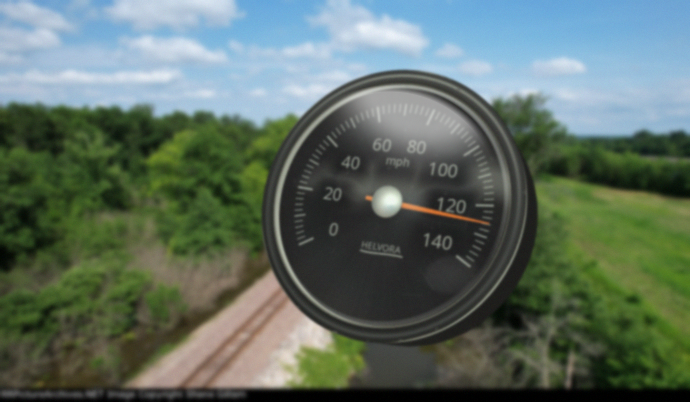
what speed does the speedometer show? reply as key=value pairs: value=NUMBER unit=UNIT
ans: value=126 unit=mph
